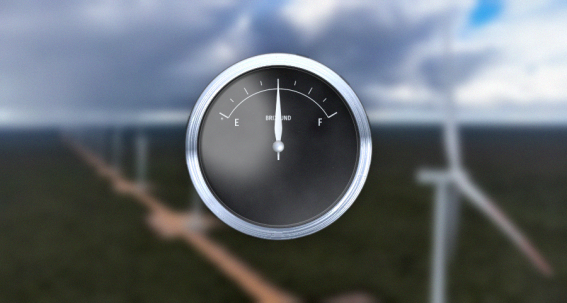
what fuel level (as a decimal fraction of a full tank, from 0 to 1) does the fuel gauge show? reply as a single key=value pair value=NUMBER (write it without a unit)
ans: value=0.5
